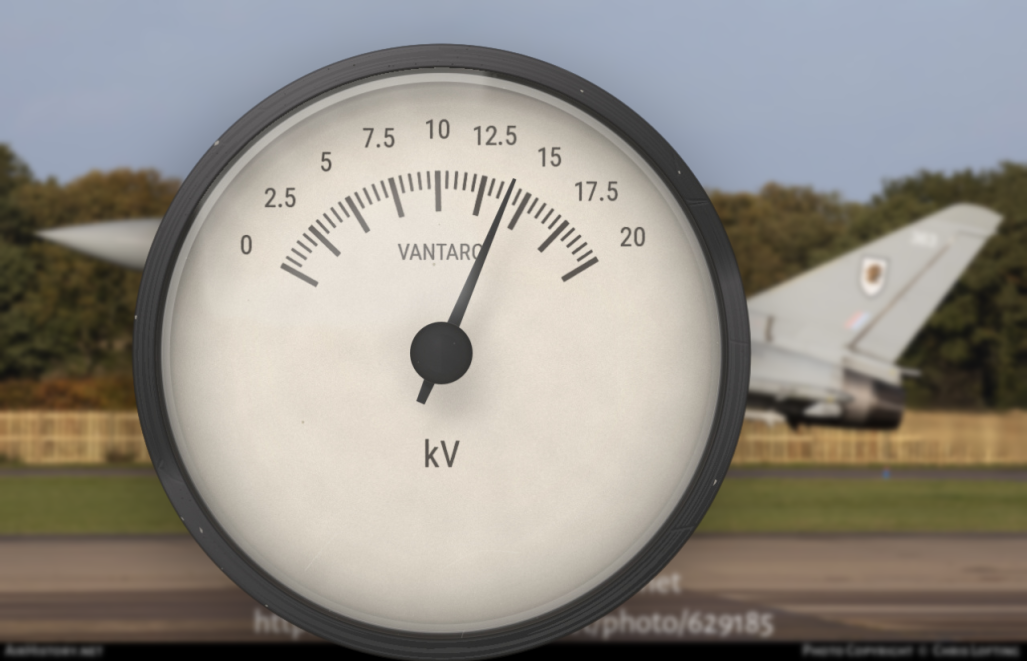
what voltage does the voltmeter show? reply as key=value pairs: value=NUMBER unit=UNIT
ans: value=14 unit=kV
